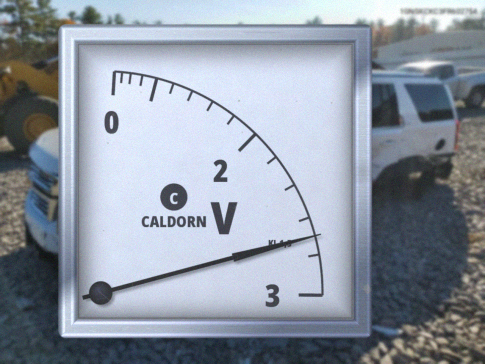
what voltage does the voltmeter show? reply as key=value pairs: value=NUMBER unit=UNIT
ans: value=2.7 unit=V
